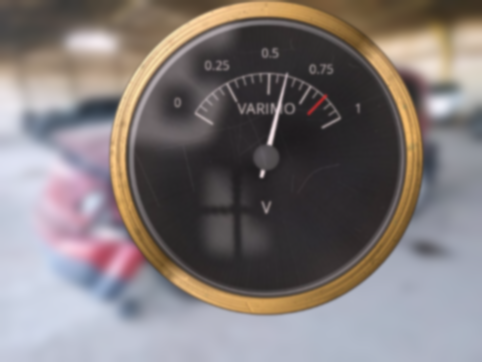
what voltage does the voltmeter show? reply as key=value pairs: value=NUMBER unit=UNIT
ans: value=0.6 unit=V
